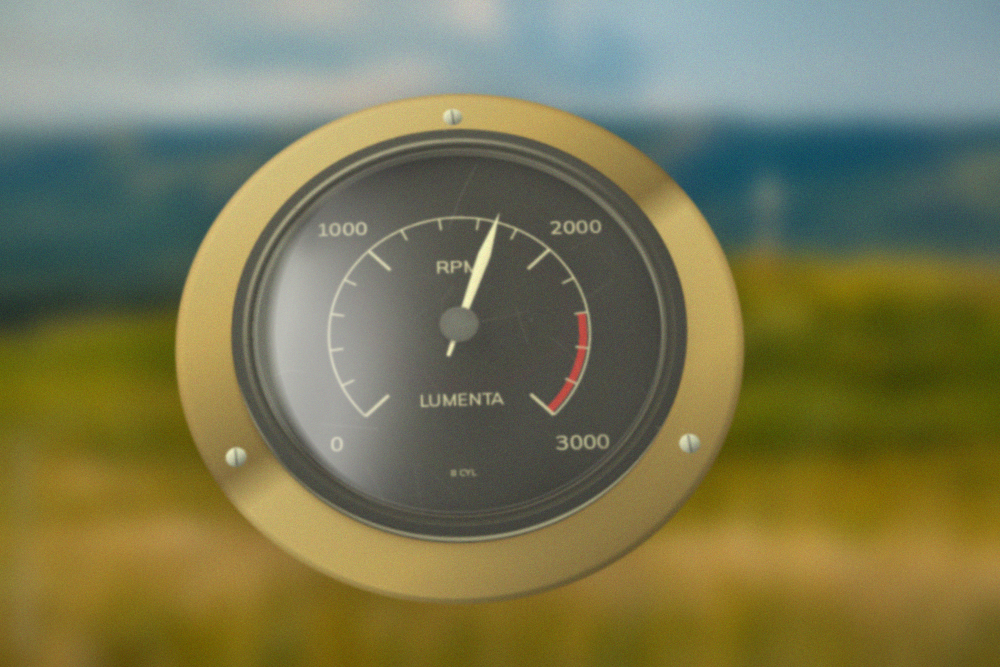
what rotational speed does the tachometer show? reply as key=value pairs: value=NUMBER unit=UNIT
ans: value=1700 unit=rpm
